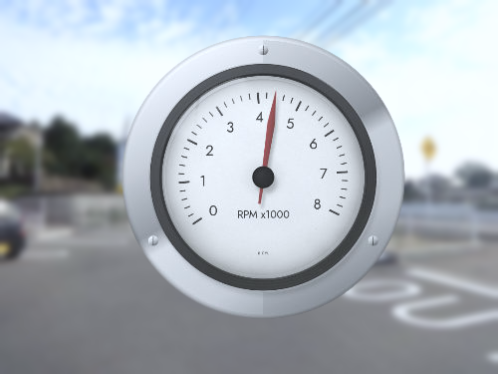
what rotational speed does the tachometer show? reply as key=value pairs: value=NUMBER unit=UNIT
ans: value=4400 unit=rpm
